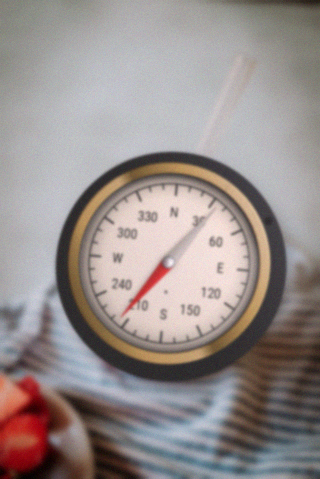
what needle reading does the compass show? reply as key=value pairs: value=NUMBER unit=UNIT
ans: value=215 unit=°
